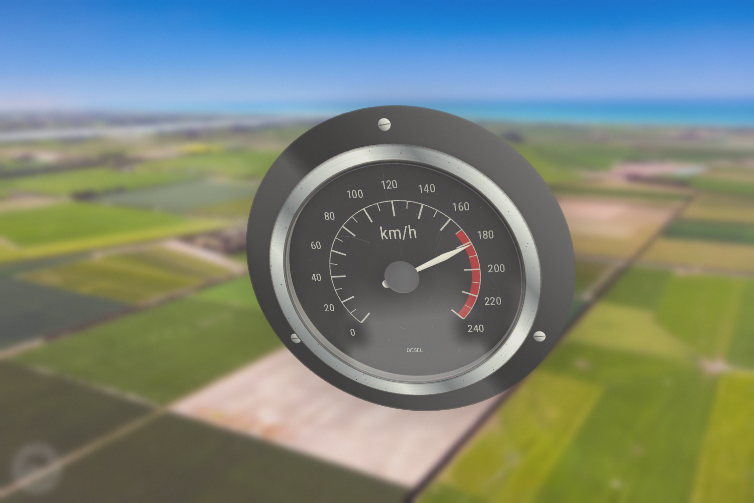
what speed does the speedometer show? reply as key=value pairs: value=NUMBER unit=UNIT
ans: value=180 unit=km/h
